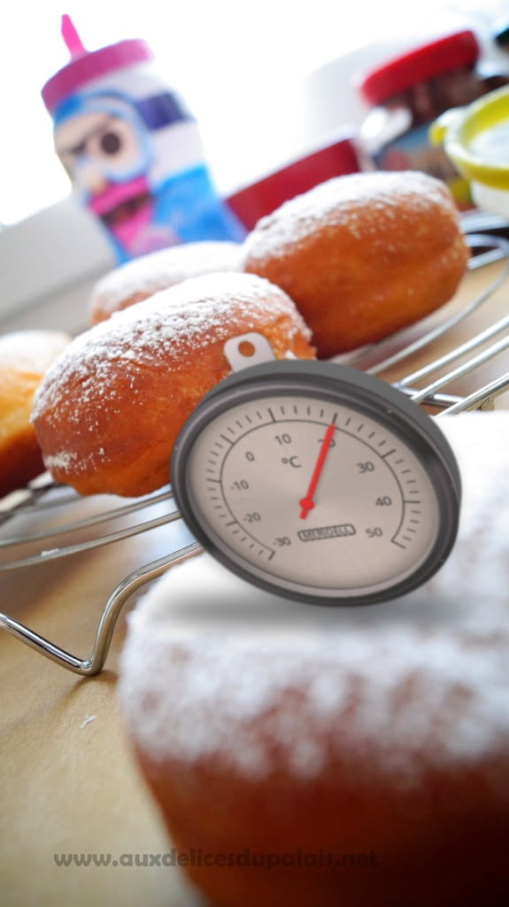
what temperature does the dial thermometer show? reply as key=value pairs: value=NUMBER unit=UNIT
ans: value=20 unit=°C
